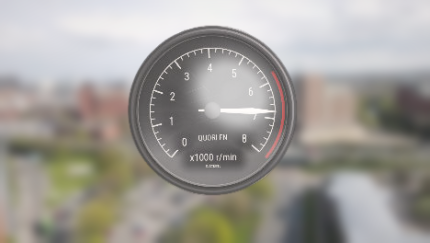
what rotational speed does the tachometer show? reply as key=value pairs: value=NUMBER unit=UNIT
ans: value=6800 unit=rpm
